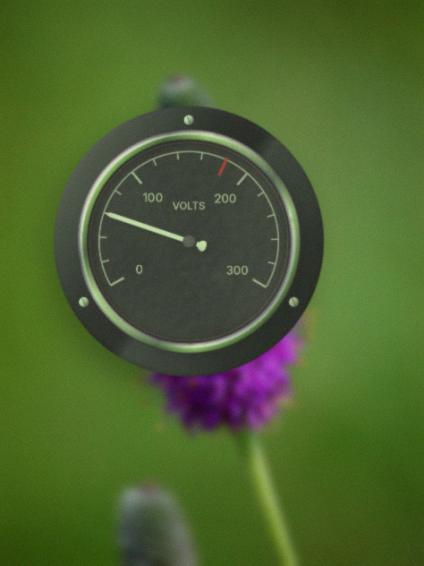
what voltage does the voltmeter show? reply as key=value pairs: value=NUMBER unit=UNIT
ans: value=60 unit=V
